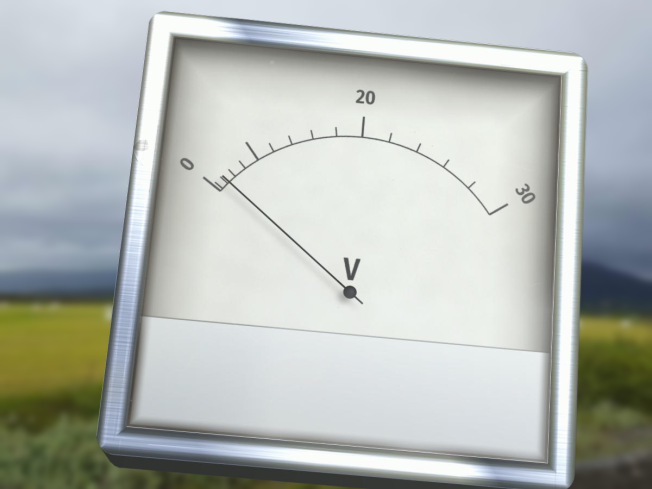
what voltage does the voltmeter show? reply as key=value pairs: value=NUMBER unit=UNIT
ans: value=4 unit=V
